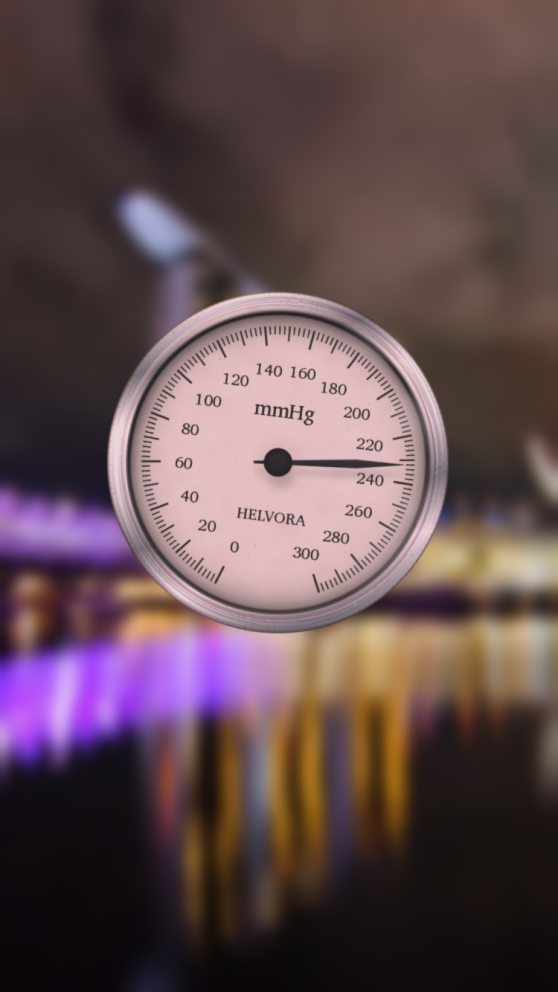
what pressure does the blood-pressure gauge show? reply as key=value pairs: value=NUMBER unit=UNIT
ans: value=232 unit=mmHg
